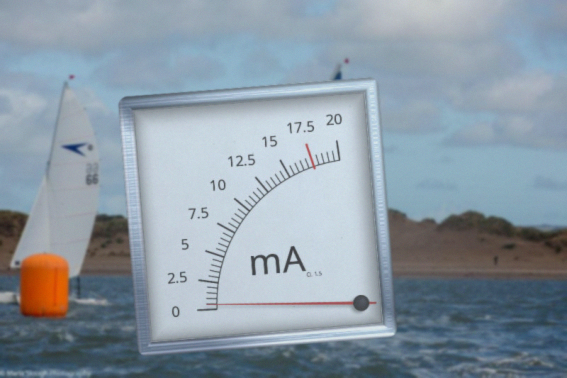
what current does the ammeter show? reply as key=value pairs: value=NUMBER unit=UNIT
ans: value=0.5 unit=mA
